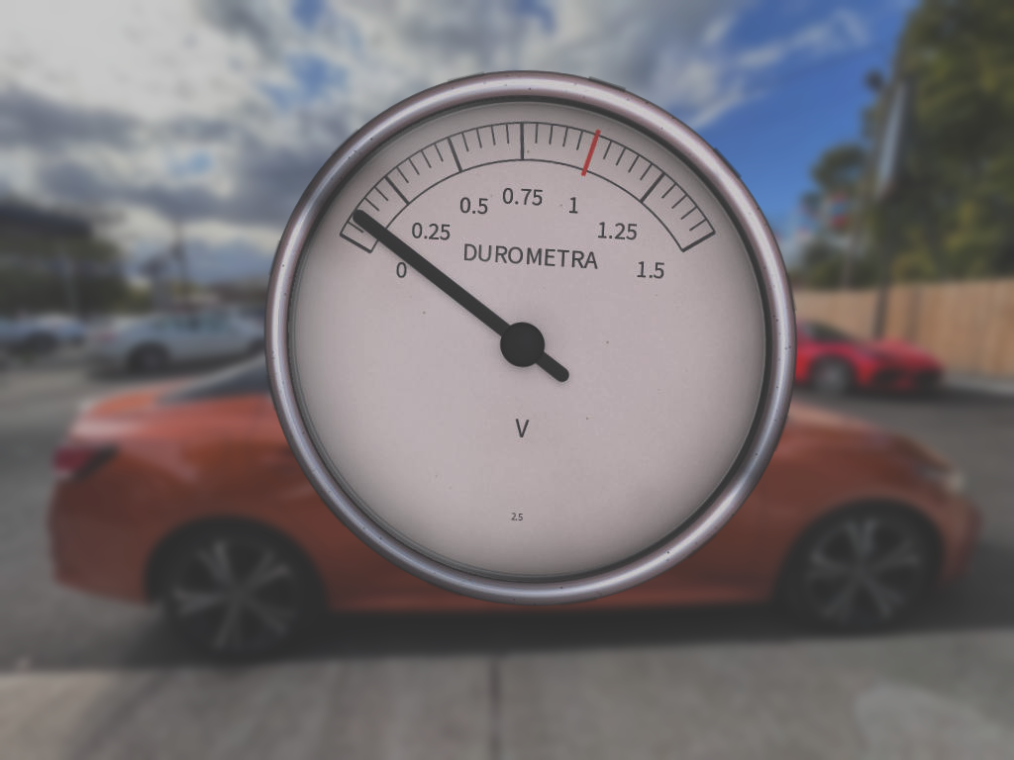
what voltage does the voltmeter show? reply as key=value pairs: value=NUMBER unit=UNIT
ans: value=0.1 unit=V
